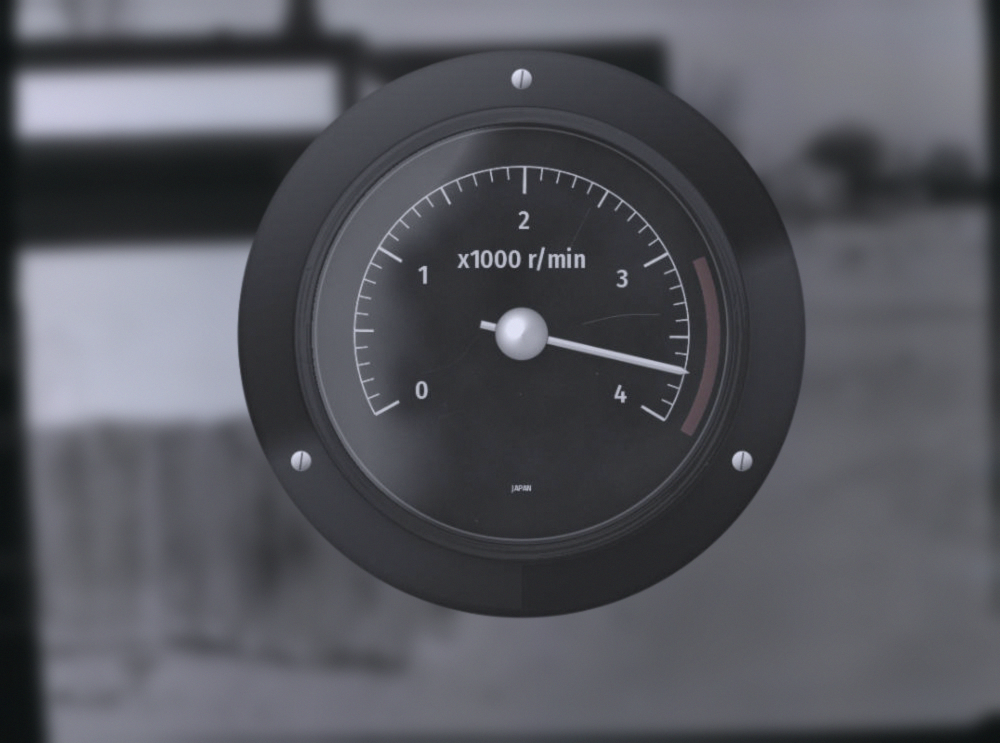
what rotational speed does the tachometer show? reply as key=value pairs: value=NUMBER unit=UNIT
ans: value=3700 unit=rpm
